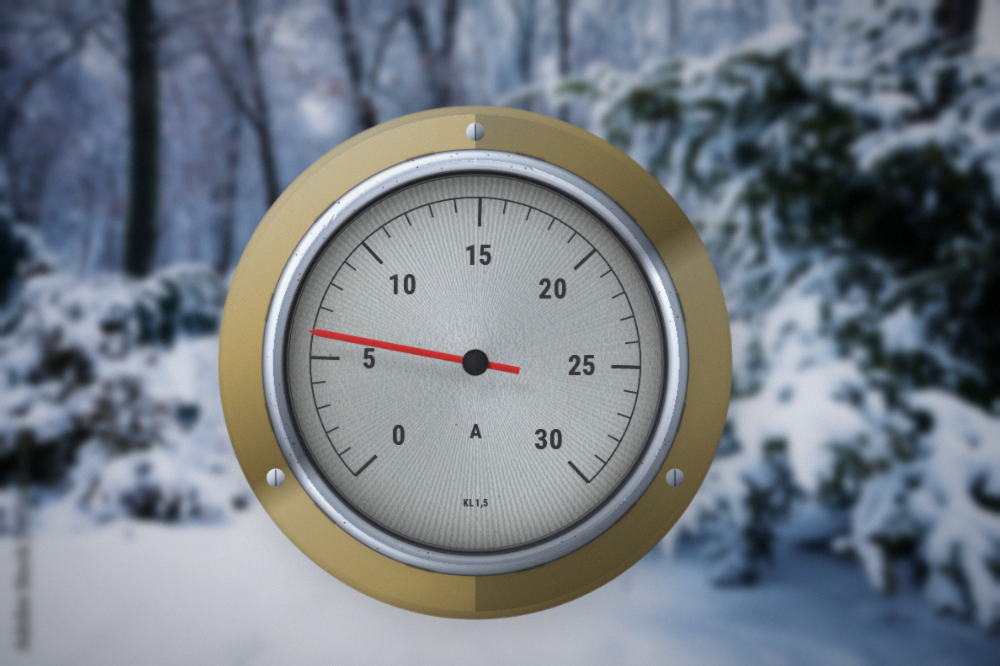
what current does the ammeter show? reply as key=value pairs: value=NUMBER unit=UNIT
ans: value=6 unit=A
